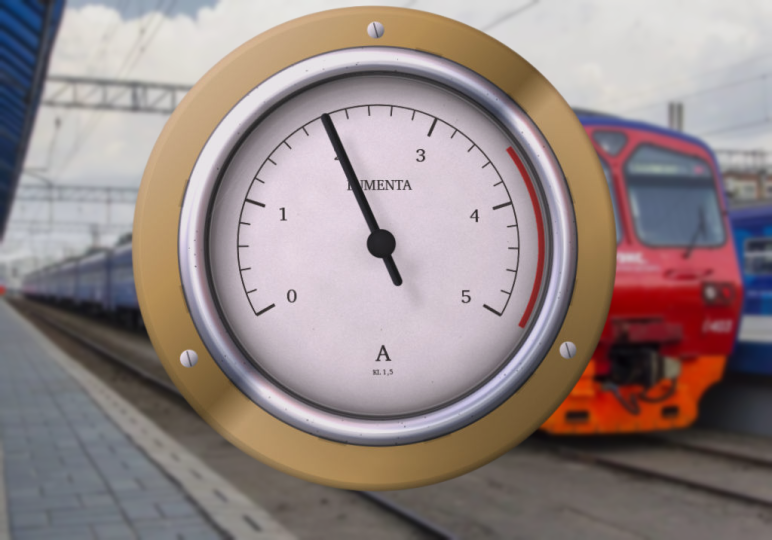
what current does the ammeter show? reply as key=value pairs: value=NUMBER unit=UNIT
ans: value=2 unit=A
